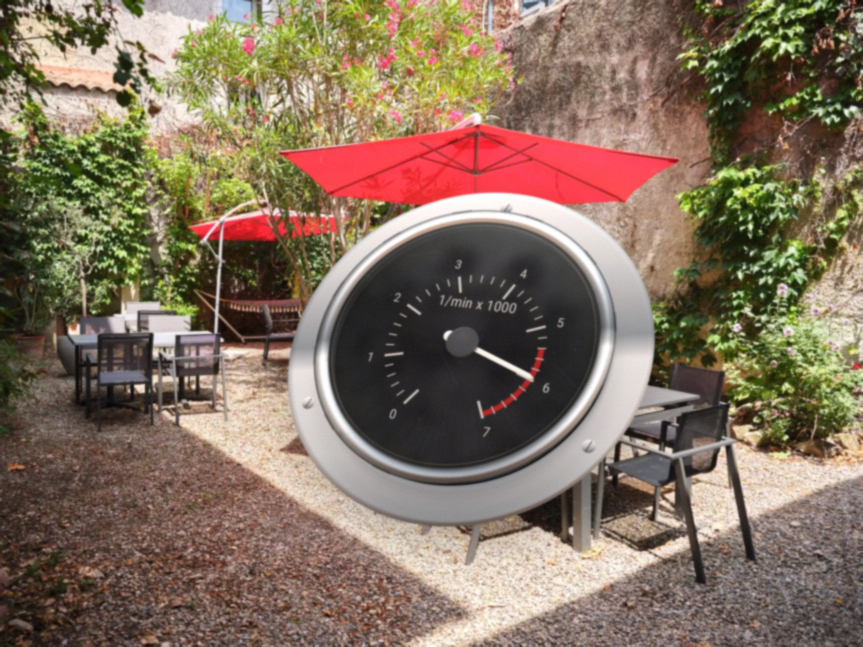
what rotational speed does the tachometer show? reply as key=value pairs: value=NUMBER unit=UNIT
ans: value=6000 unit=rpm
